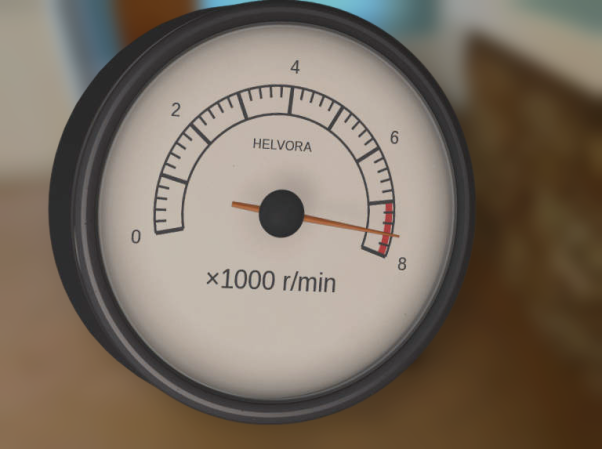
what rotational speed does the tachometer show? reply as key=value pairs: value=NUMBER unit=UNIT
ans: value=7600 unit=rpm
